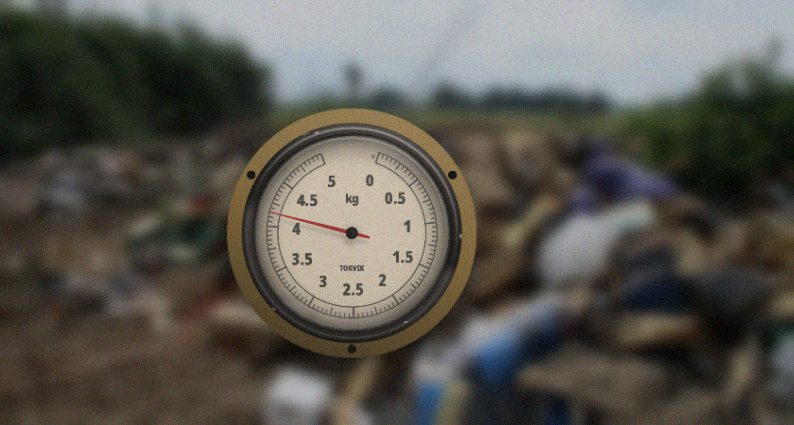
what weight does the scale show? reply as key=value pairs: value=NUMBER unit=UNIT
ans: value=4.15 unit=kg
